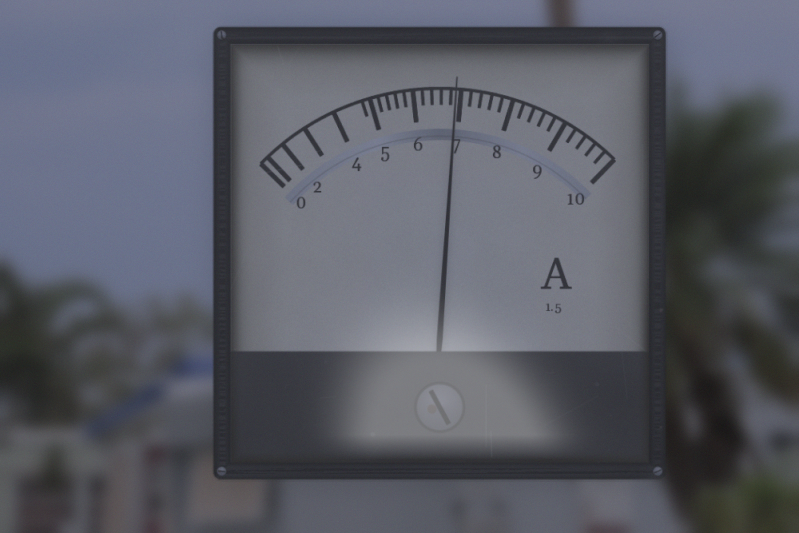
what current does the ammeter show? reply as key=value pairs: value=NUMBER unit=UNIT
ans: value=6.9 unit=A
